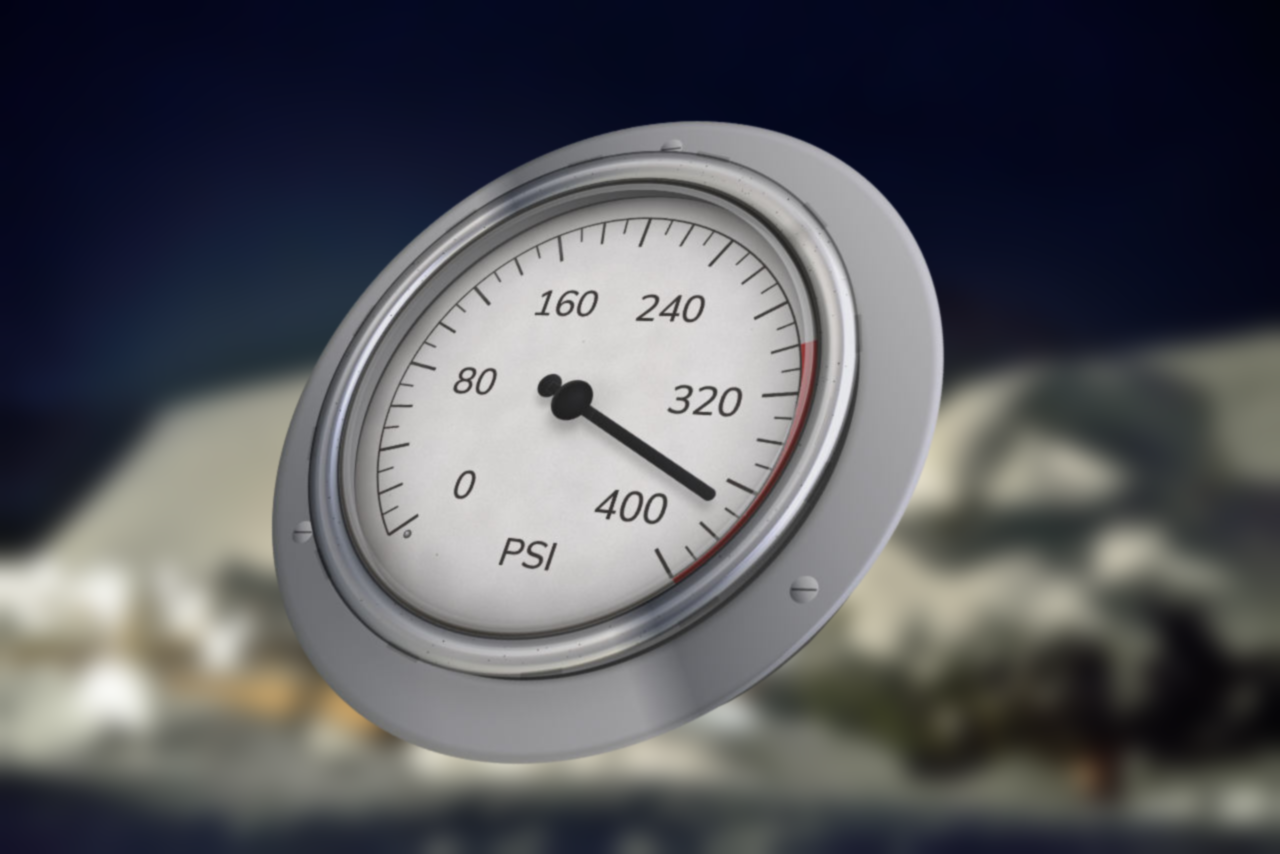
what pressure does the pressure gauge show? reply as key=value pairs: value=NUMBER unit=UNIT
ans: value=370 unit=psi
